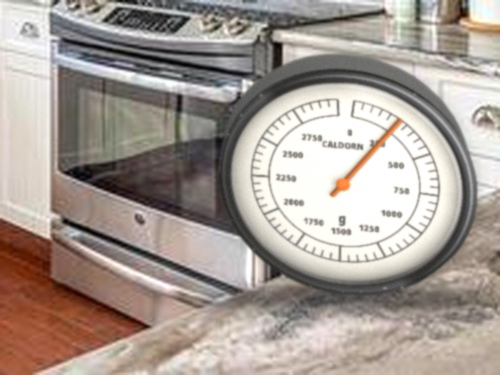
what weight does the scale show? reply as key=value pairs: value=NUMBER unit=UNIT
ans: value=250 unit=g
